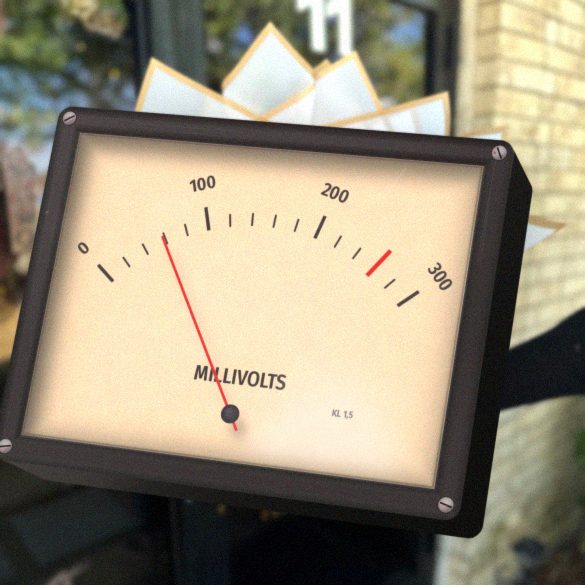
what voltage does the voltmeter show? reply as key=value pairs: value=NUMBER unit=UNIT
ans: value=60 unit=mV
